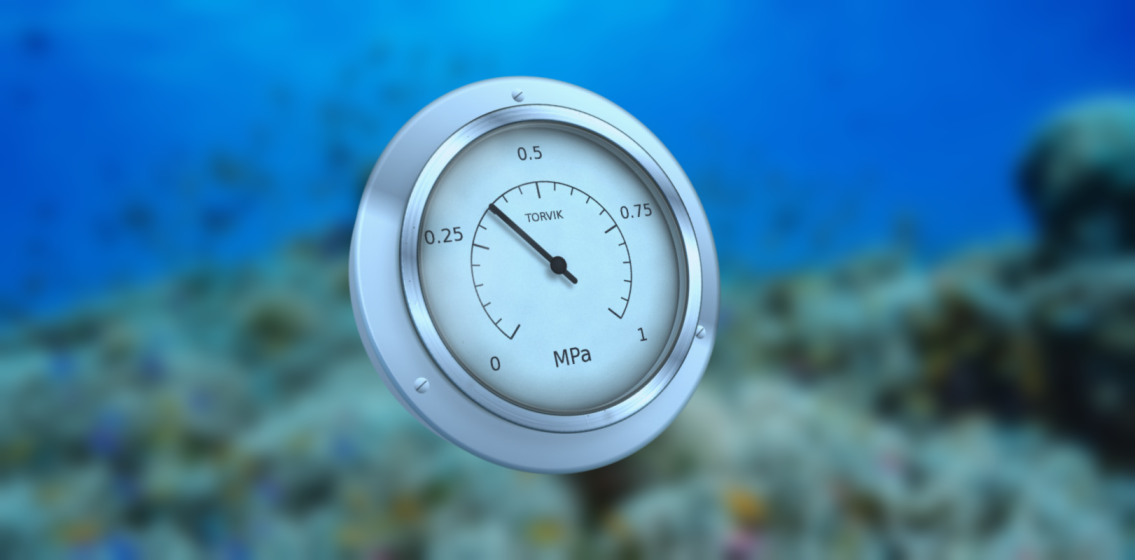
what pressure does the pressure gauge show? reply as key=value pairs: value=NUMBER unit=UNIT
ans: value=0.35 unit=MPa
